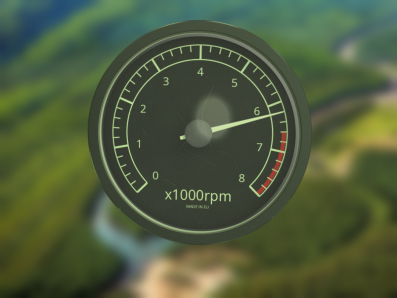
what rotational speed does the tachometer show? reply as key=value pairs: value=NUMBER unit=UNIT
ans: value=6200 unit=rpm
